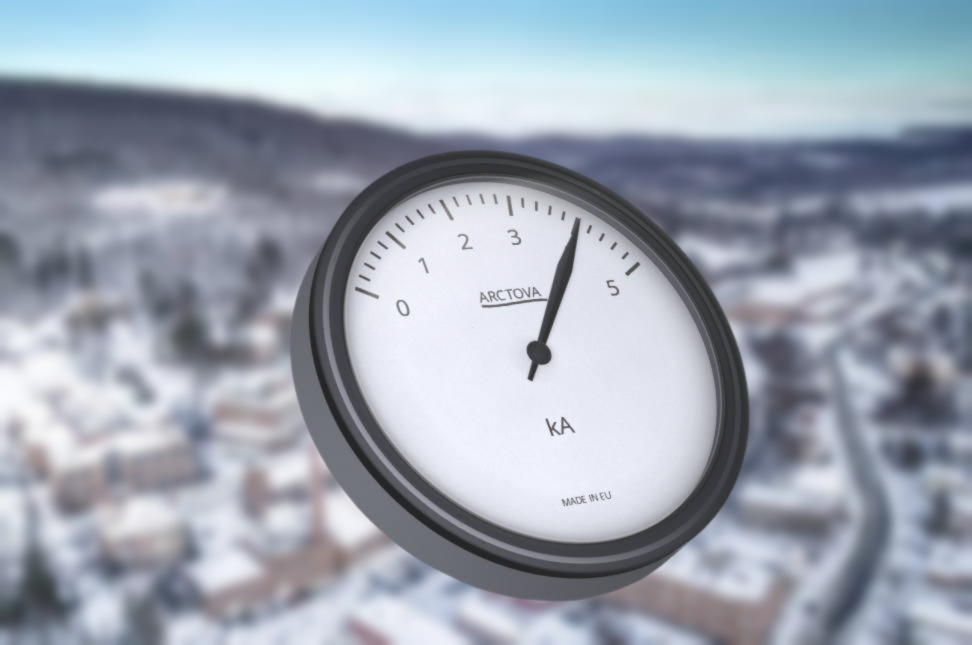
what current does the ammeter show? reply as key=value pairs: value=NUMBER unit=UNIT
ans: value=4 unit=kA
